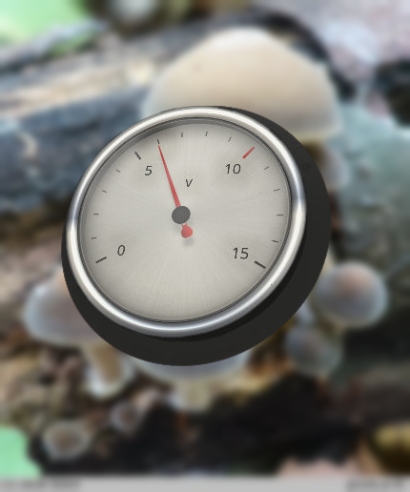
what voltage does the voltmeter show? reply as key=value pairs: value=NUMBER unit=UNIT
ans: value=6 unit=V
